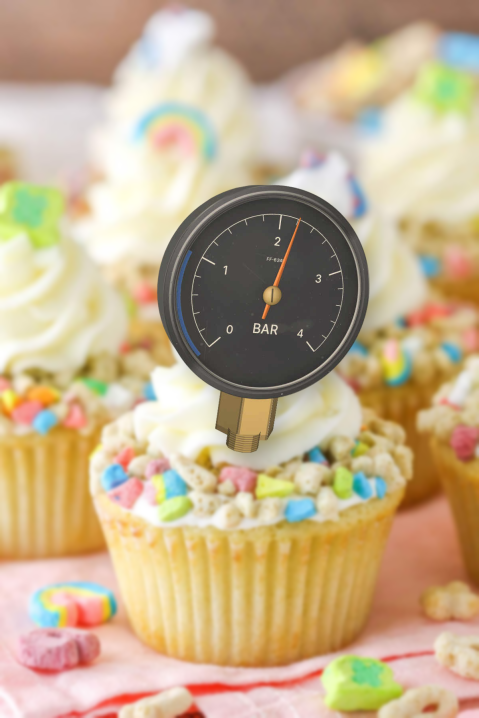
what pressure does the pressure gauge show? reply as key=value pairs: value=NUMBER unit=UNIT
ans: value=2.2 unit=bar
